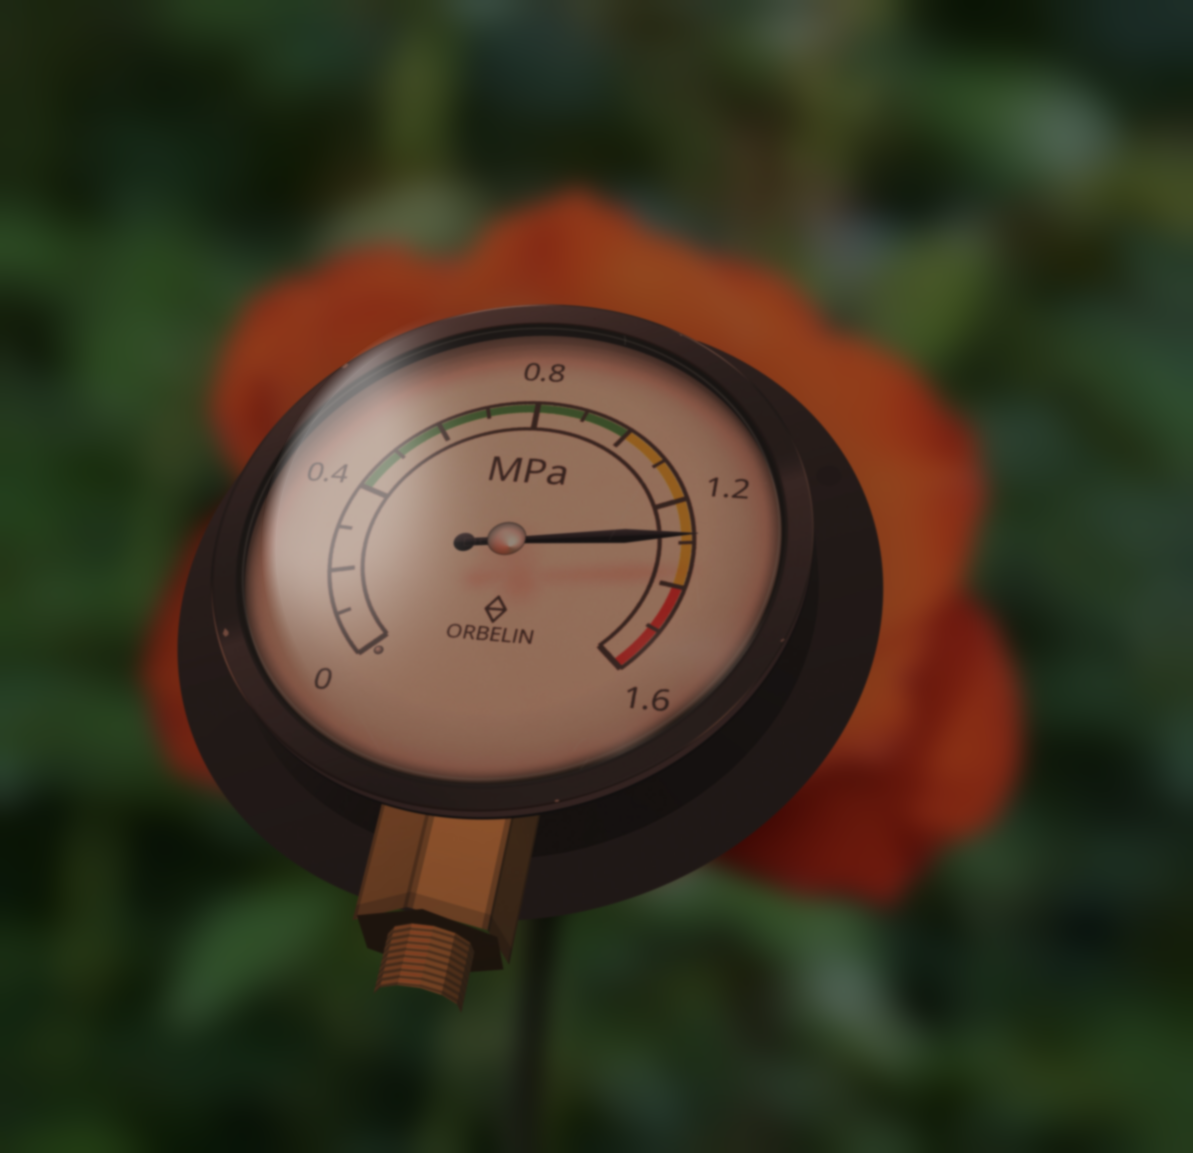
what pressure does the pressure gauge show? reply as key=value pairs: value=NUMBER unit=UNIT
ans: value=1.3 unit=MPa
